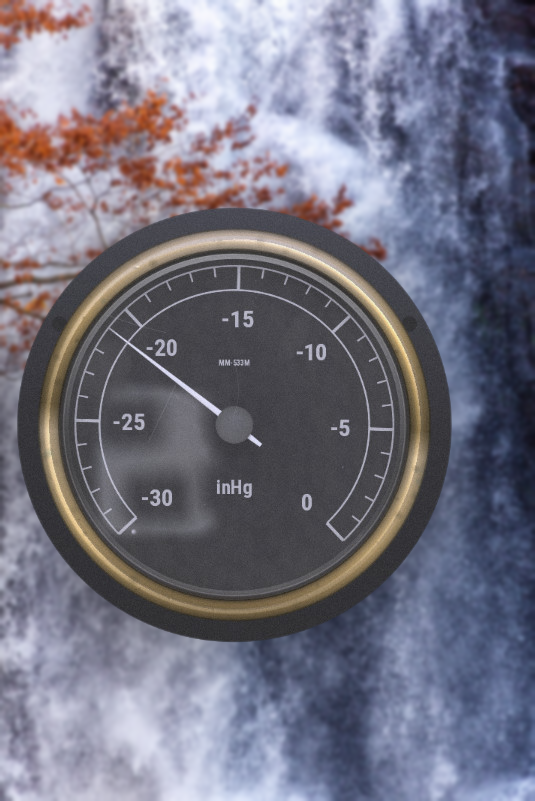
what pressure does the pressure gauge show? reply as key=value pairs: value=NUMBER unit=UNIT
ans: value=-21 unit=inHg
